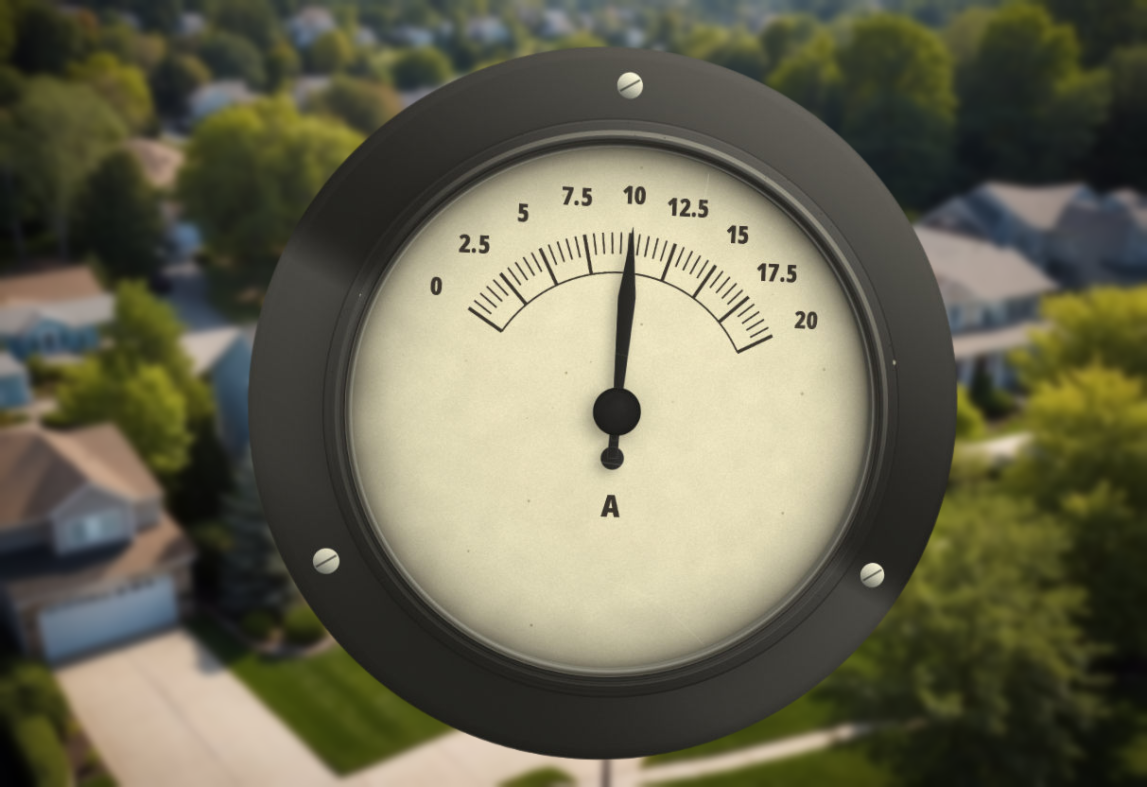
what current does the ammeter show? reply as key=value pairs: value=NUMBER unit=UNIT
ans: value=10 unit=A
